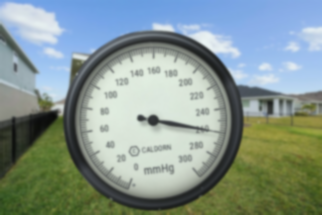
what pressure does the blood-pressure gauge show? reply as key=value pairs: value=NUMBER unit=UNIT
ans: value=260 unit=mmHg
